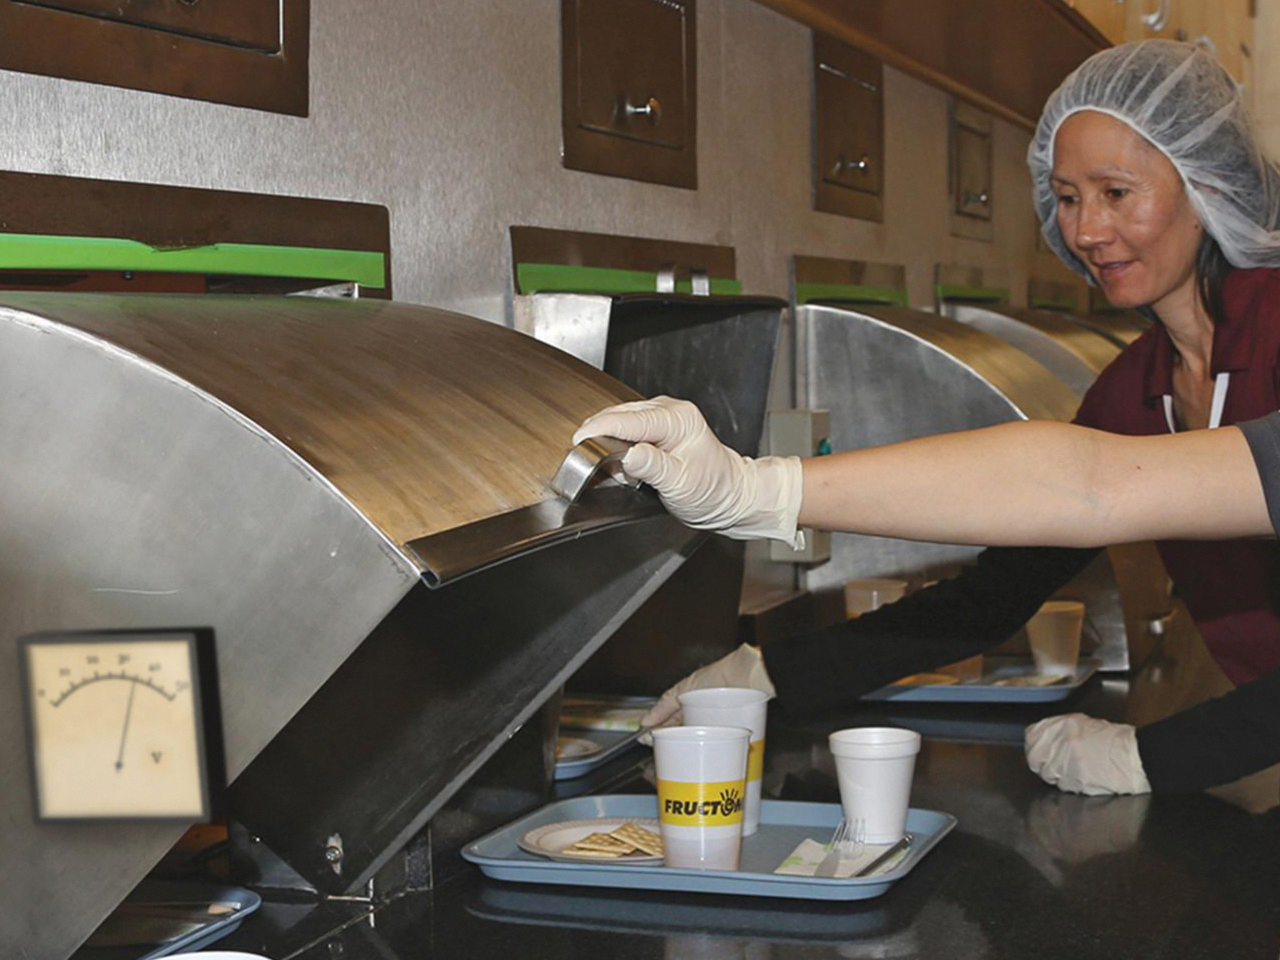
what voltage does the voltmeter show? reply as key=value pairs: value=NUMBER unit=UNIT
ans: value=35 unit=V
